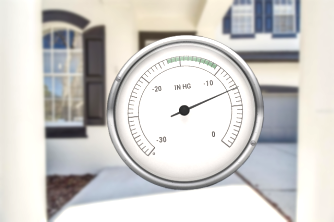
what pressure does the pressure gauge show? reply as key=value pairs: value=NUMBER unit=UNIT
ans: value=-7 unit=inHg
